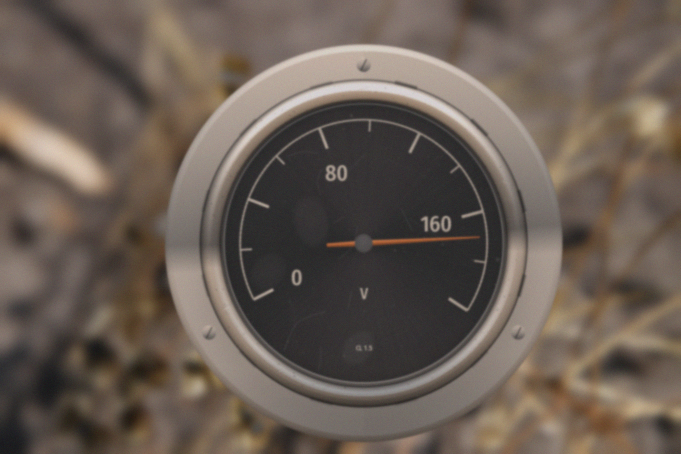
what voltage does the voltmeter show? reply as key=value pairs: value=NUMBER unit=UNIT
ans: value=170 unit=V
